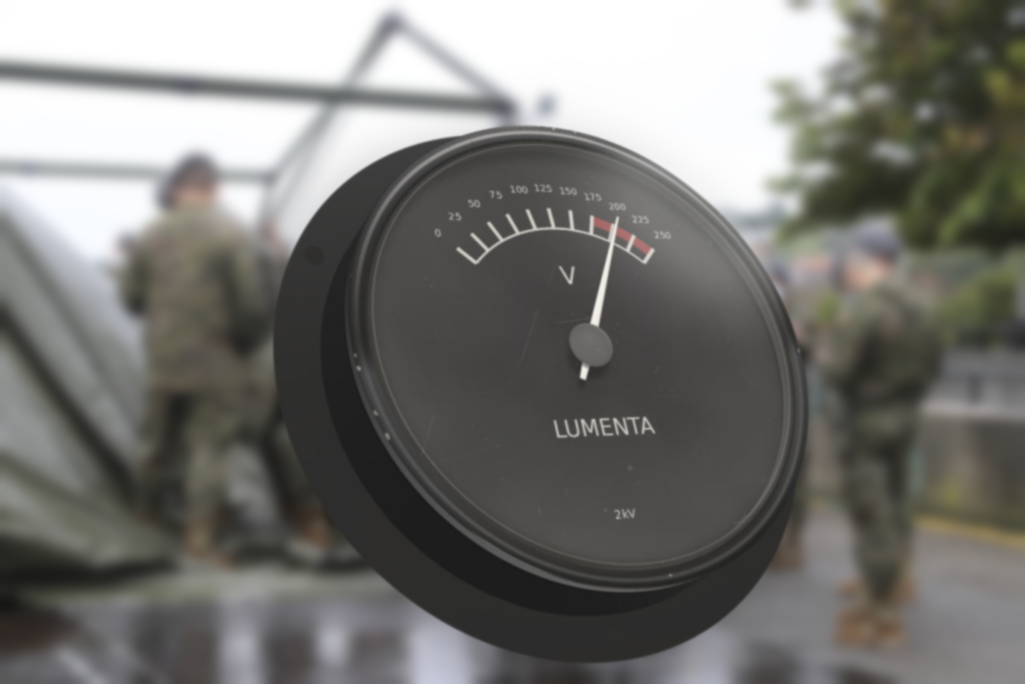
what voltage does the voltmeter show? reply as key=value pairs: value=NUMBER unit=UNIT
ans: value=200 unit=V
